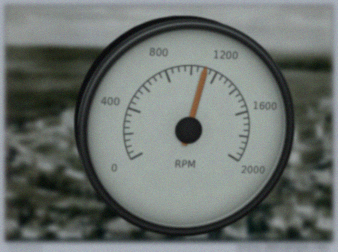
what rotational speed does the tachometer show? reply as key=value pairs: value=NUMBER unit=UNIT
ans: value=1100 unit=rpm
